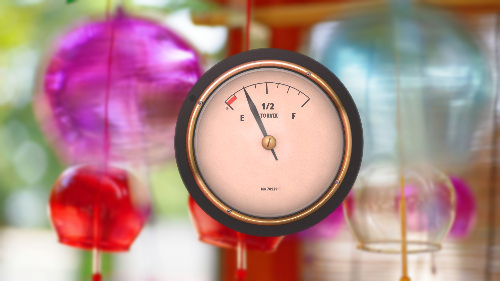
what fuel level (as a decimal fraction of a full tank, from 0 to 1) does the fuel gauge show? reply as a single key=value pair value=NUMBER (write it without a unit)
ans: value=0.25
